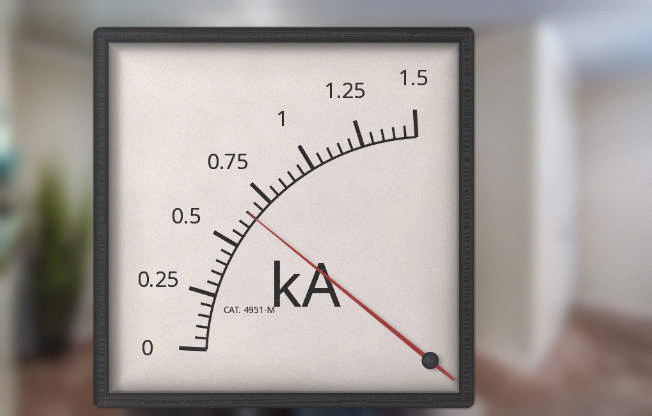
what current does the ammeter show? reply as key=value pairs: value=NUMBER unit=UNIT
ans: value=0.65 unit=kA
